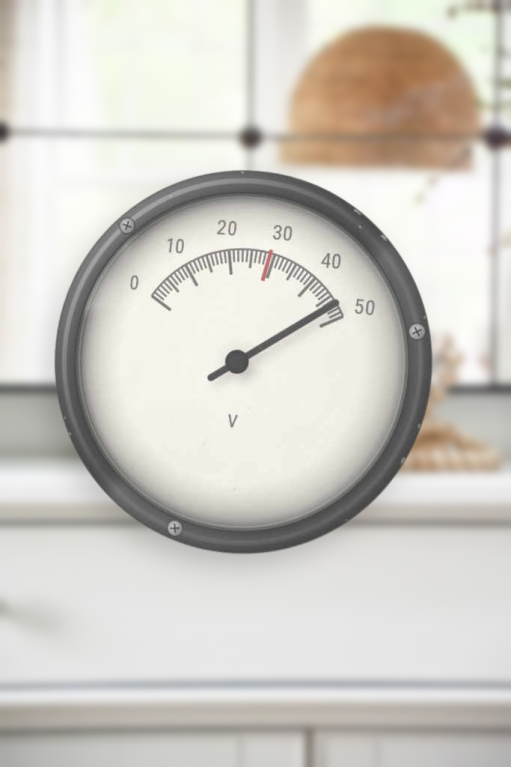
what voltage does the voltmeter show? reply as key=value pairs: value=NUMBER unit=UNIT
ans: value=47 unit=V
